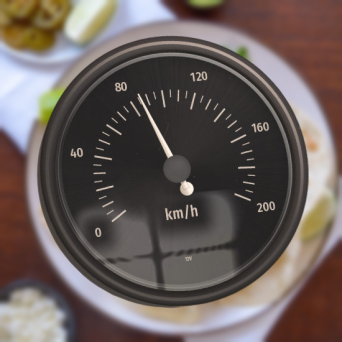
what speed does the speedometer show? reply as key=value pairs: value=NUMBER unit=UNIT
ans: value=85 unit=km/h
